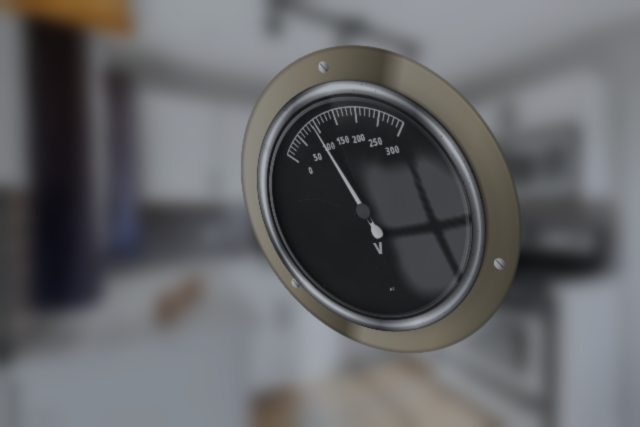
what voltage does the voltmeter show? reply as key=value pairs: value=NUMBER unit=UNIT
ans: value=100 unit=V
